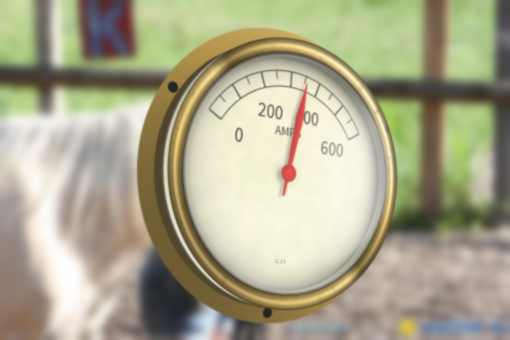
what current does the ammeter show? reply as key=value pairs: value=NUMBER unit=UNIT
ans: value=350 unit=A
